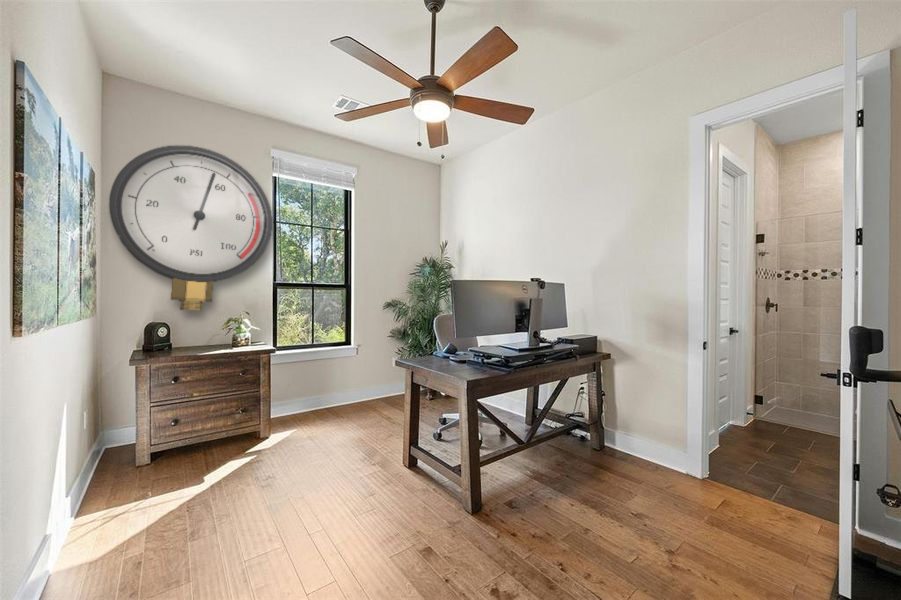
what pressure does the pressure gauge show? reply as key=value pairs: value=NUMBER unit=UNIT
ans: value=55 unit=psi
